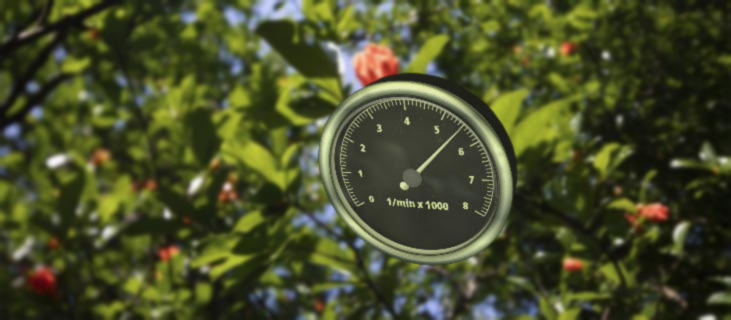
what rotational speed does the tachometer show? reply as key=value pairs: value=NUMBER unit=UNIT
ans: value=5500 unit=rpm
